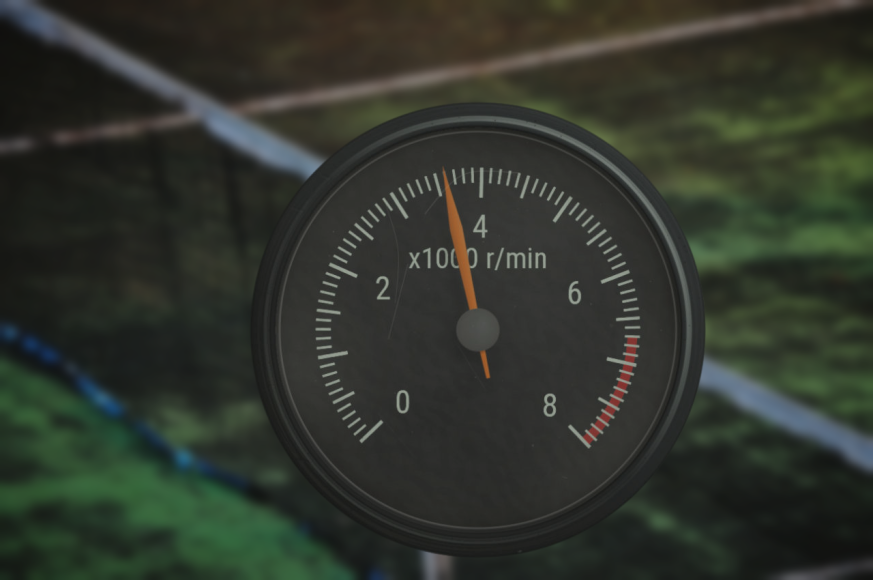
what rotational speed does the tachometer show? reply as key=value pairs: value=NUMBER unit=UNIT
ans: value=3600 unit=rpm
